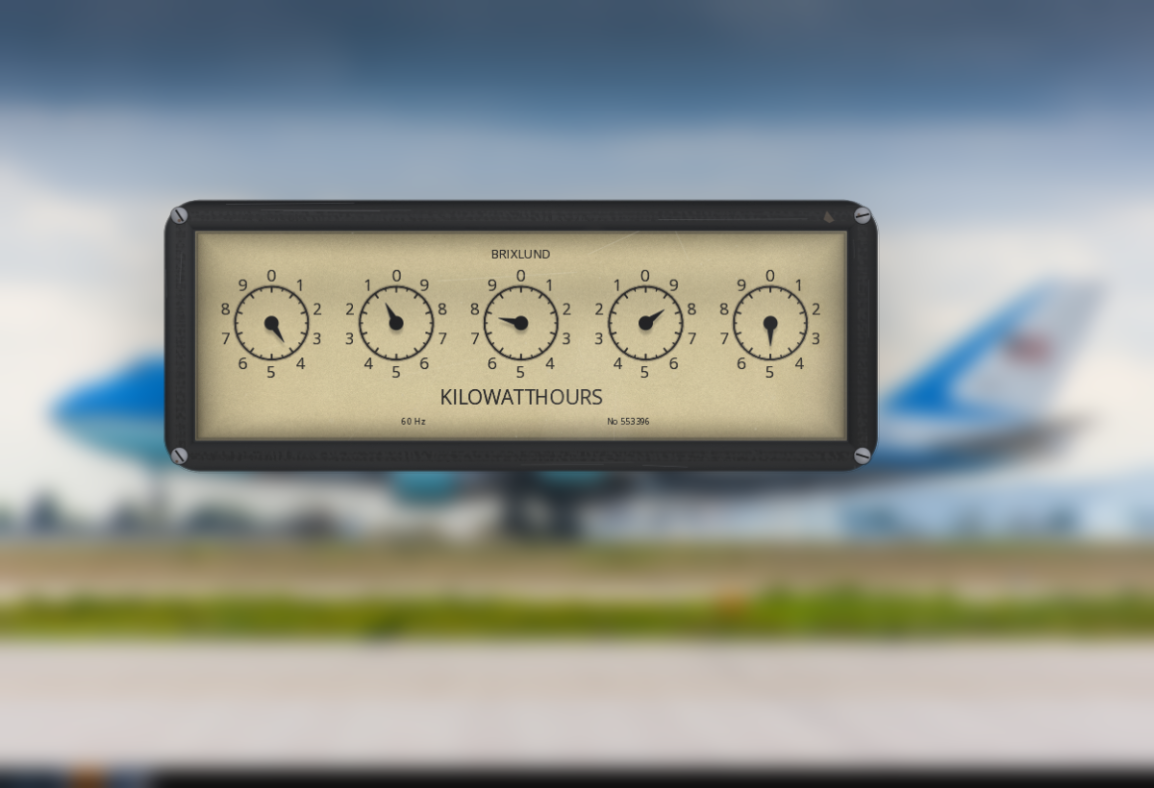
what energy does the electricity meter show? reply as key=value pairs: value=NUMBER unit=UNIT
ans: value=40785 unit=kWh
